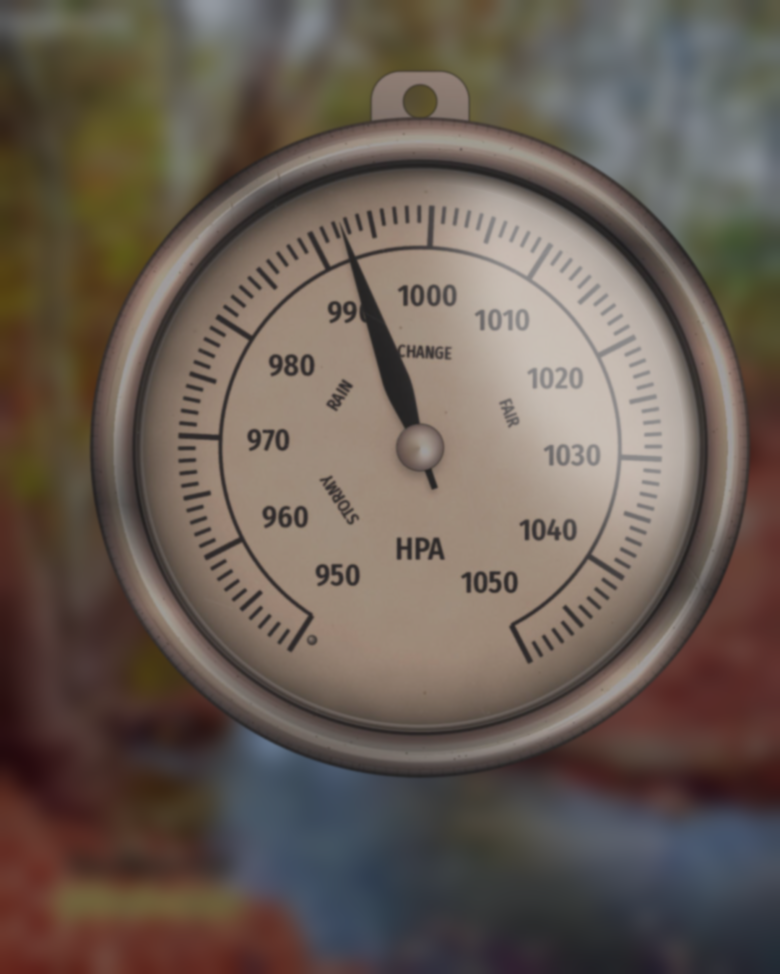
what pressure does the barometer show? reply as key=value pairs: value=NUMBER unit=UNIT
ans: value=992.5 unit=hPa
